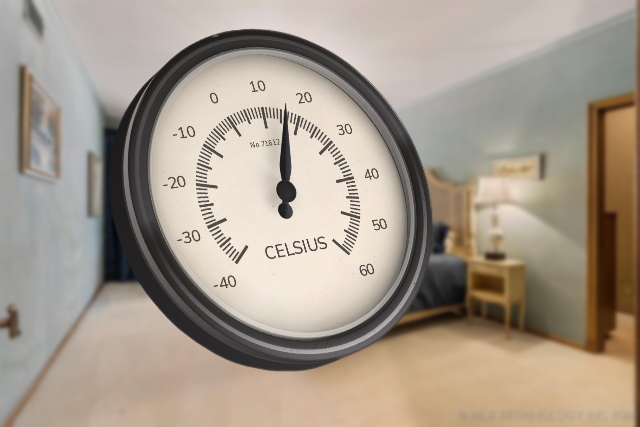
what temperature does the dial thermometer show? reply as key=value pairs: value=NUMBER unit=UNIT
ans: value=15 unit=°C
